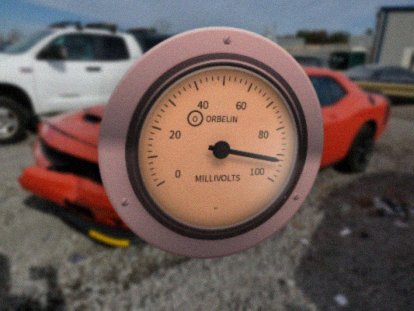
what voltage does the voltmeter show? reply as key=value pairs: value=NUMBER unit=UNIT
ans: value=92 unit=mV
